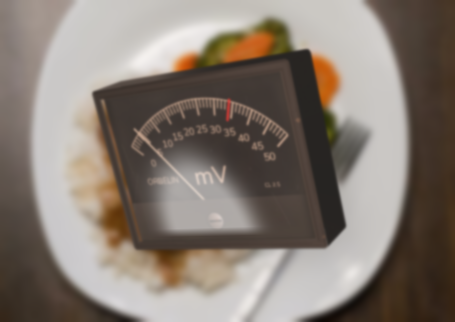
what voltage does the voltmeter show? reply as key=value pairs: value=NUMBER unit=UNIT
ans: value=5 unit=mV
